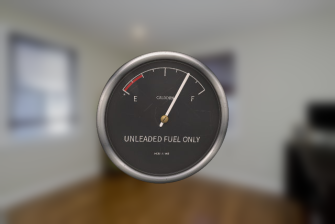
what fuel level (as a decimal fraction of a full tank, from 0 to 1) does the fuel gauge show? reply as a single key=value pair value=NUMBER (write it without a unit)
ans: value=0.75
